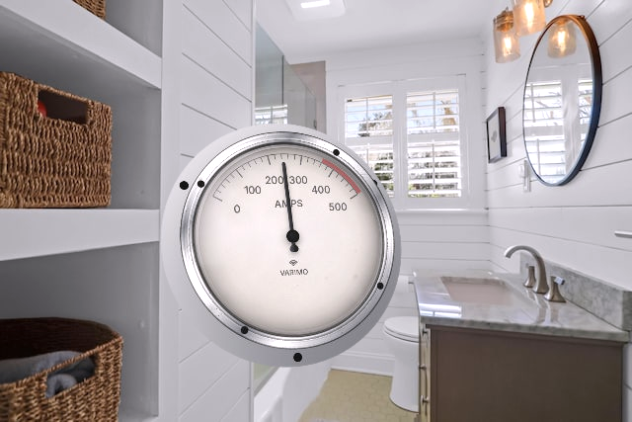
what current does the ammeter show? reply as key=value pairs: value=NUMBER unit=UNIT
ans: value=240 unit=A
